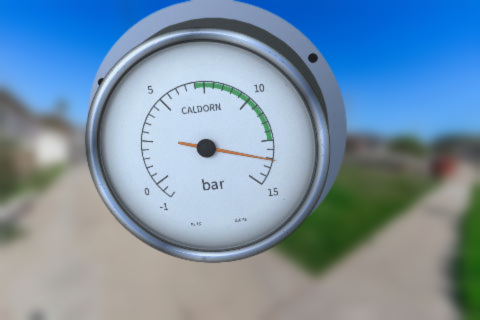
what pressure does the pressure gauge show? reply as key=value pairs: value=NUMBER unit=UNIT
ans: value=13.5 unit=bar
